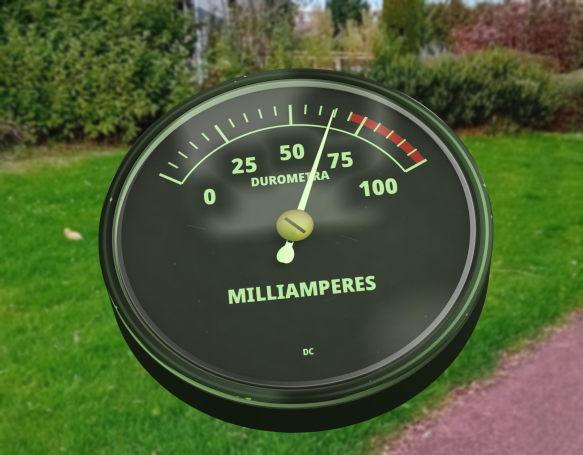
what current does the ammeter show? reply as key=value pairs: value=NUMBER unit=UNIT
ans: value=65 unit=mA
